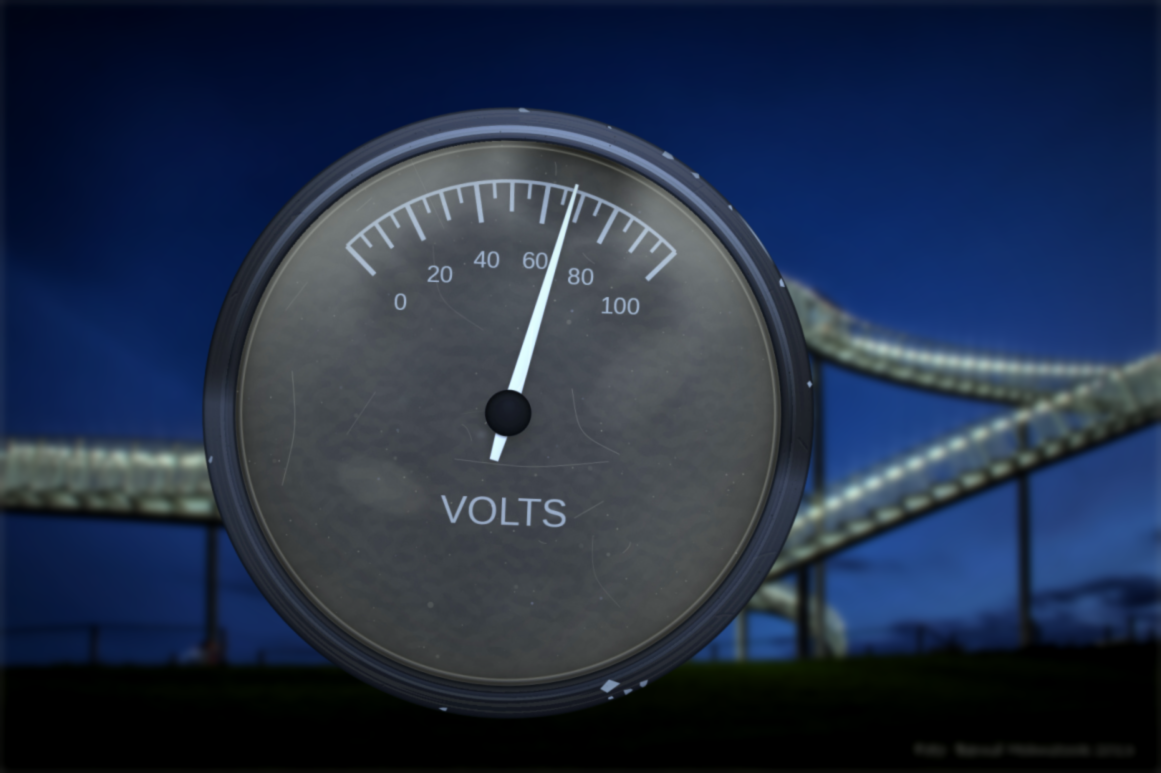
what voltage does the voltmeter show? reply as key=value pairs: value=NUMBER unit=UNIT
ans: value=67.5 unit=V
